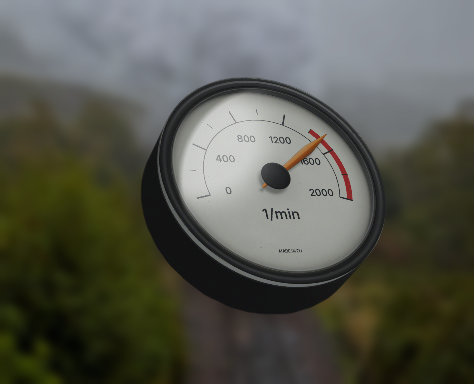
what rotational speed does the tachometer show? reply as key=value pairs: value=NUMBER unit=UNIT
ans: value=1500 unit=rpm
